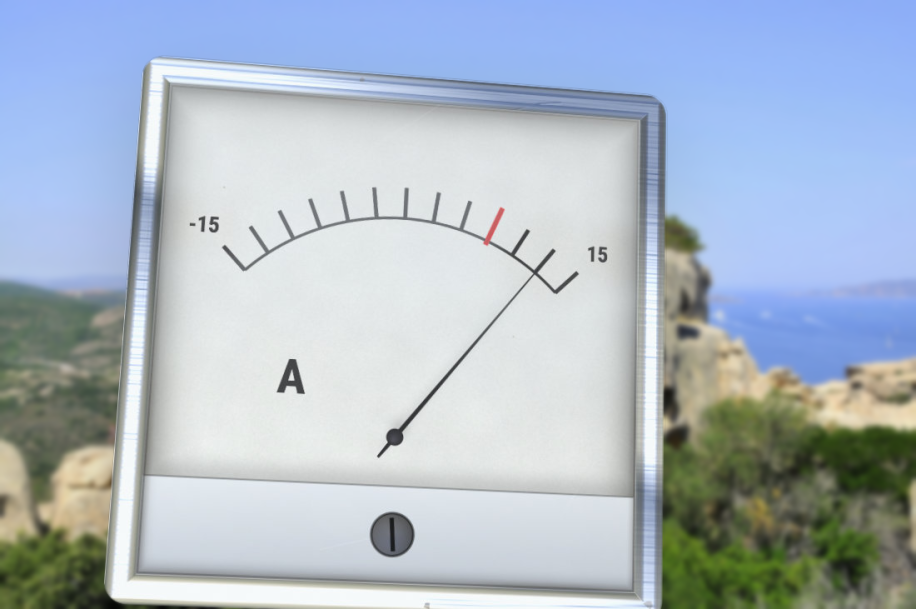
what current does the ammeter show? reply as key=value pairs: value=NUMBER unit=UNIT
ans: value=12.5 unit=A
